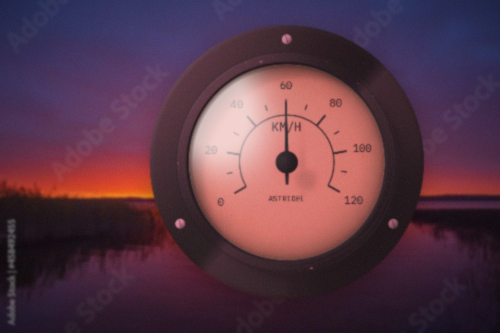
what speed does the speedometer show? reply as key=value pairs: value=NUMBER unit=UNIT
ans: value=60 unit=km/h
